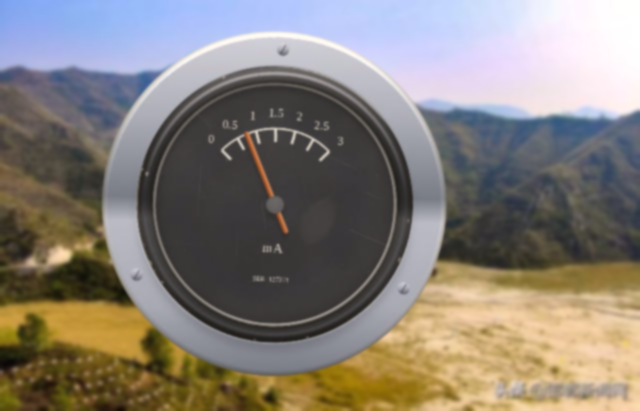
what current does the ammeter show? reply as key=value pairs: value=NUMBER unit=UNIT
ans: value=0.75 unit=mA
